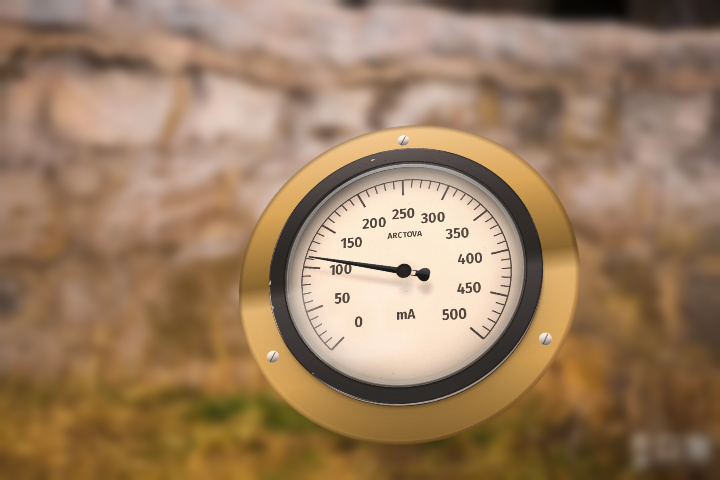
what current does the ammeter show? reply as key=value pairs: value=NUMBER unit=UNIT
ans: value=110 unit=mA
